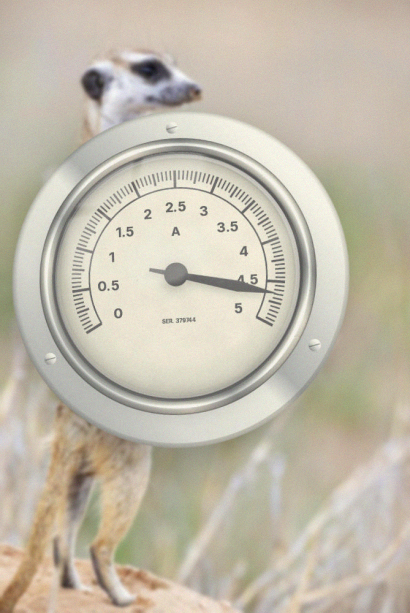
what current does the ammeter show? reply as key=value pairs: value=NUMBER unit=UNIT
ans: value=4.65 unit=A
